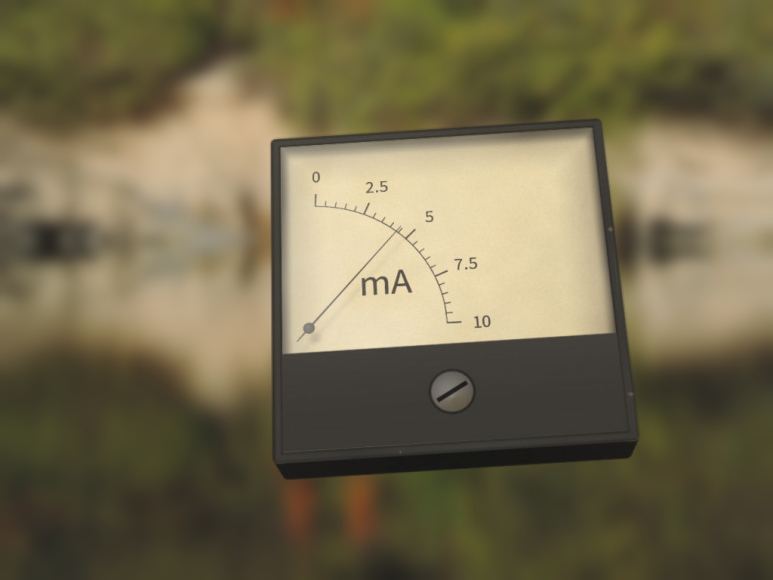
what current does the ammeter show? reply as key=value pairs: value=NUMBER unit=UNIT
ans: value=4.5 unit=mA
